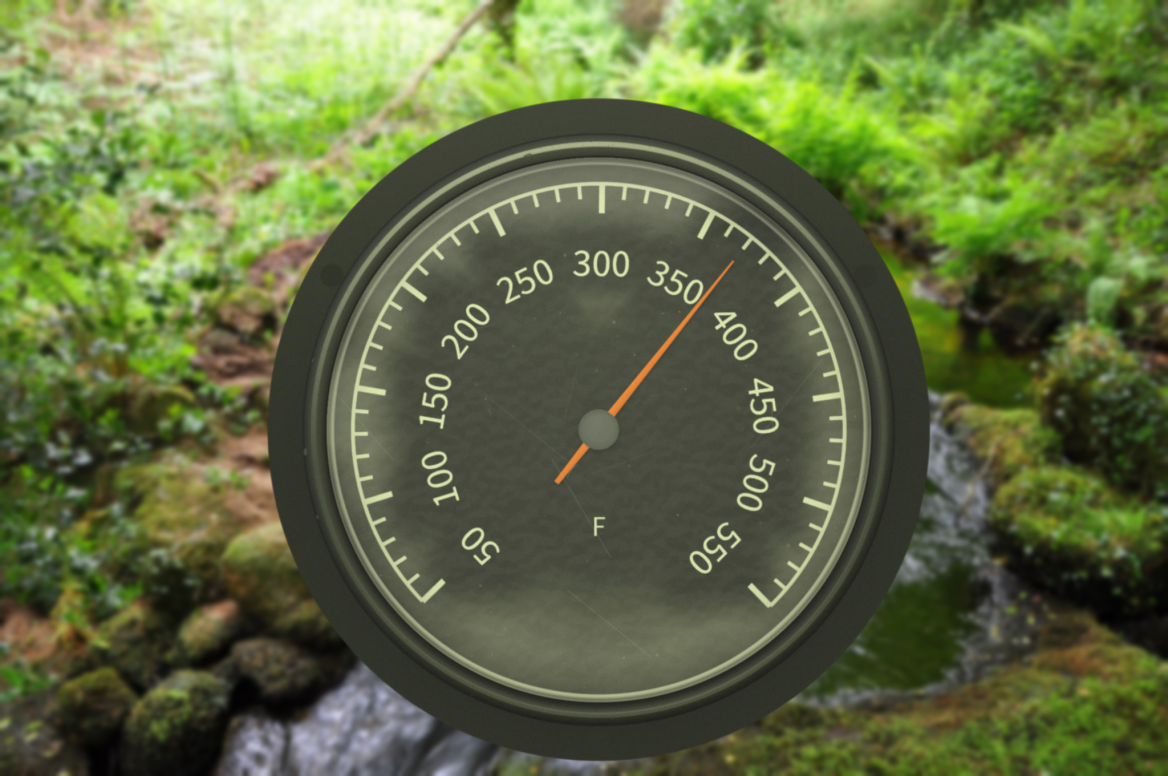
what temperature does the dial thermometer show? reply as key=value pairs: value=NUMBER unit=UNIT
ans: value=370 unit=°F
